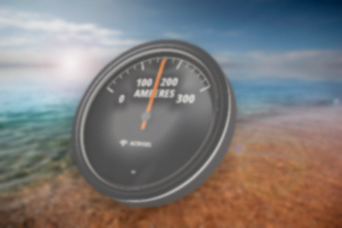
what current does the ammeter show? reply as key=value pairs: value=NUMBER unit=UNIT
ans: value=160 unit=A
